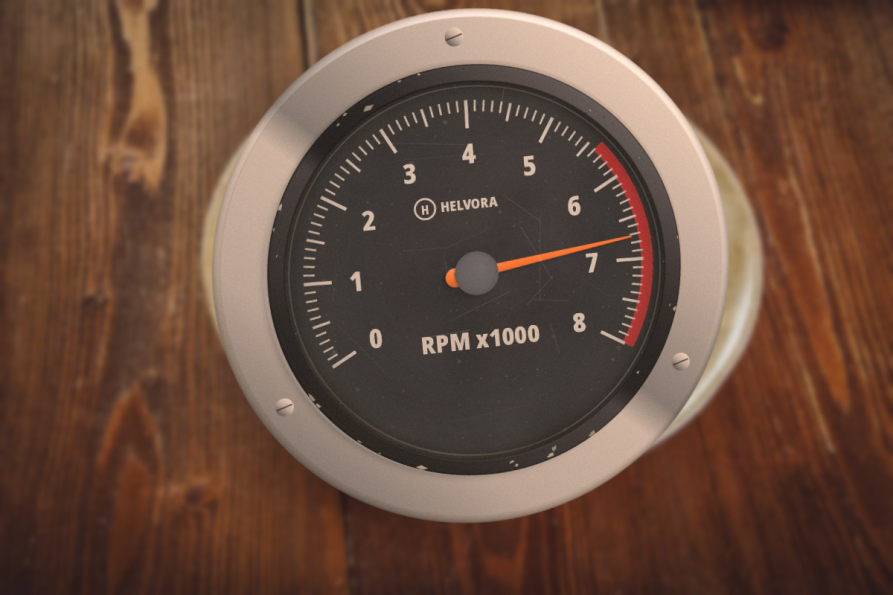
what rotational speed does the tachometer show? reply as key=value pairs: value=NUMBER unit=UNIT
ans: value=6700 unit=rpm
